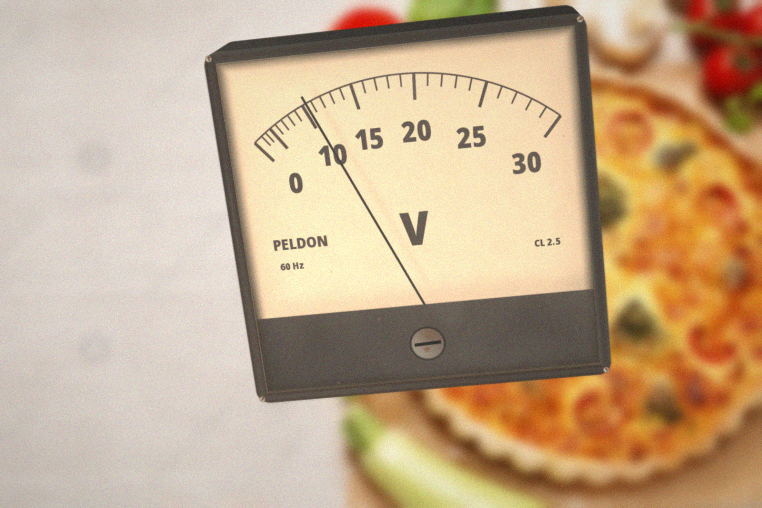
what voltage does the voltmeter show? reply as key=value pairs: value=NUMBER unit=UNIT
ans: value=10.5 unit=V
